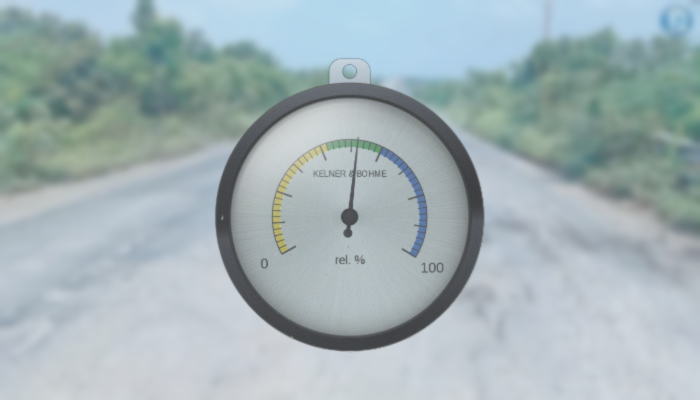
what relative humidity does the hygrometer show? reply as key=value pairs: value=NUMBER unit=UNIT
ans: value=52 unit=%
